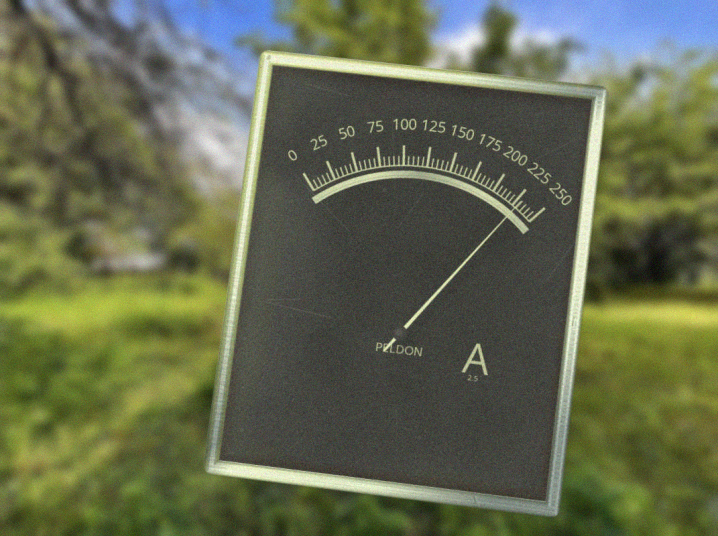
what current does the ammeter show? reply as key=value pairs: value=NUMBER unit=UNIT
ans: value=230 unit=A
